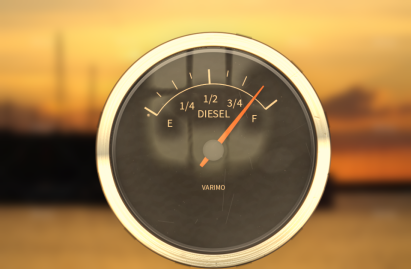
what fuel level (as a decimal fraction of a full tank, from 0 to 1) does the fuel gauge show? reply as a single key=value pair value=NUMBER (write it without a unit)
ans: value=0.875
